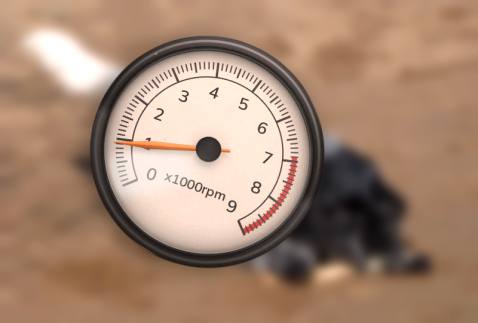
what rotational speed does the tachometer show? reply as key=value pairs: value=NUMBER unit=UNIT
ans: value=900 unit=rpm
